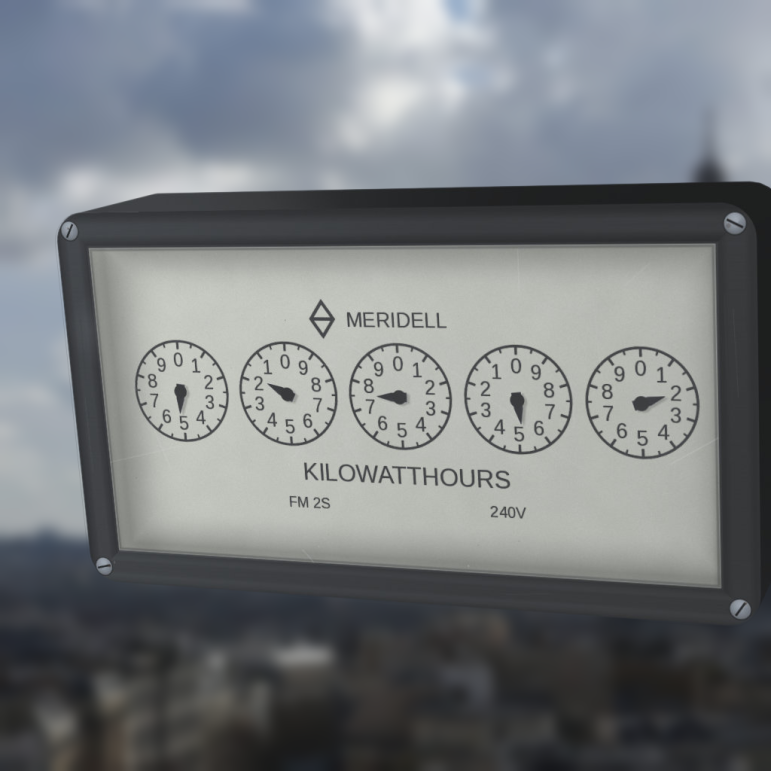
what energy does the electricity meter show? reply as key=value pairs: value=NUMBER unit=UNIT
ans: value=51752 unit=kWh
